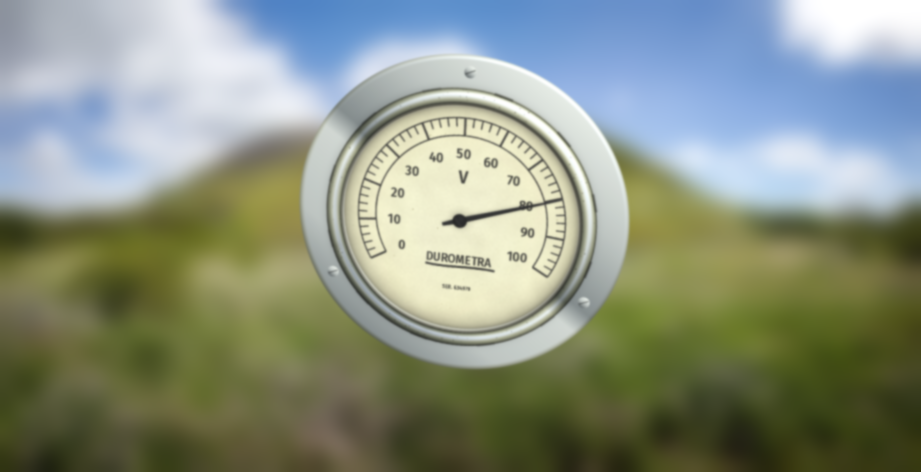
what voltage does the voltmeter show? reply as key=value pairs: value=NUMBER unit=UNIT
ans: value=80 unit=V
